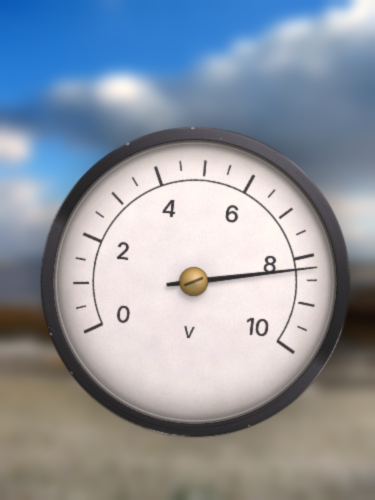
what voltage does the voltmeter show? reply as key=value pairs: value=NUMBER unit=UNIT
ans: value=8.25 unit=V
